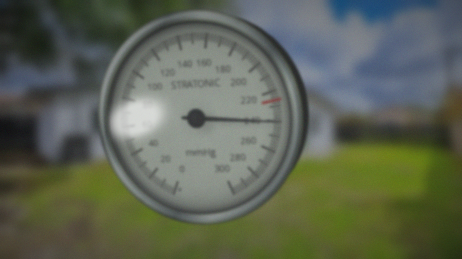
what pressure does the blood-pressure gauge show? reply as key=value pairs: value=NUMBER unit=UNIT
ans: value=240 unit=mmHg
